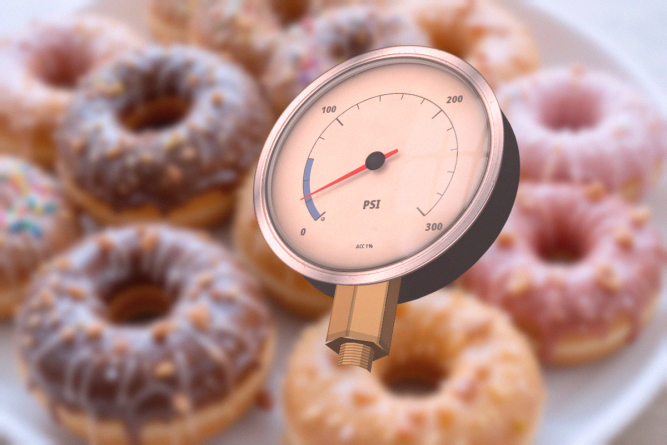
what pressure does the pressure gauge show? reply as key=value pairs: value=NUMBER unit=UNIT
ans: value=20 unit=psi
